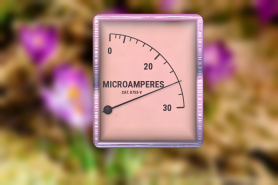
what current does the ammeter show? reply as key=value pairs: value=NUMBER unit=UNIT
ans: value=26 unit=µA
